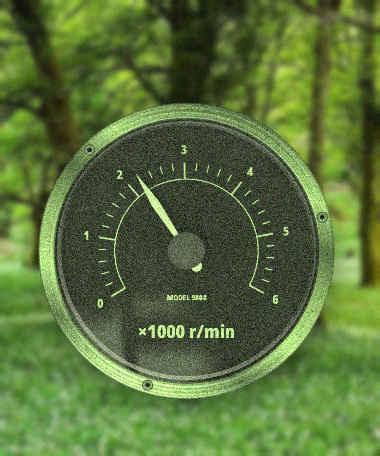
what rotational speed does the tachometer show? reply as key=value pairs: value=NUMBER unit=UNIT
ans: value=2200 unit=rpm
